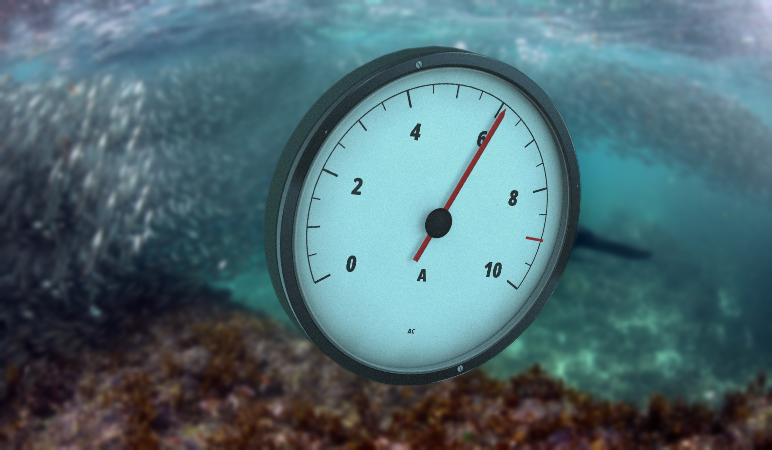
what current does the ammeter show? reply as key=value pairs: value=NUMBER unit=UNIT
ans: value=6 unit=A
